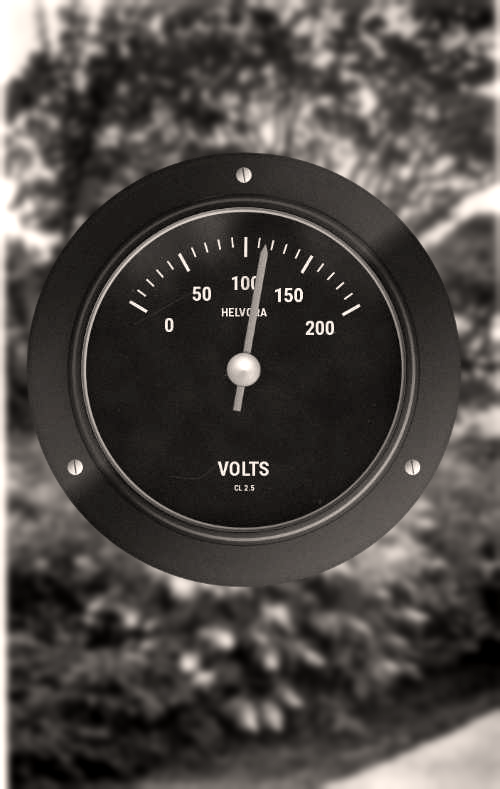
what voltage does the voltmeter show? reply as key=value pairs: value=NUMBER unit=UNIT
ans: value=115 unit=V
